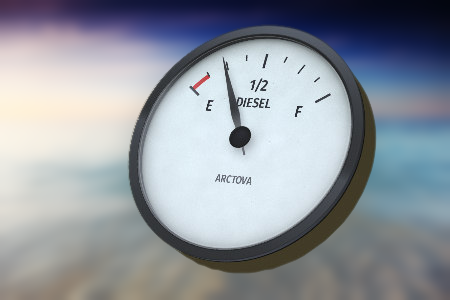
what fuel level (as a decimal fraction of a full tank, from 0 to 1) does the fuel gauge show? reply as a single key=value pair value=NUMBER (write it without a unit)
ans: value=0.25
